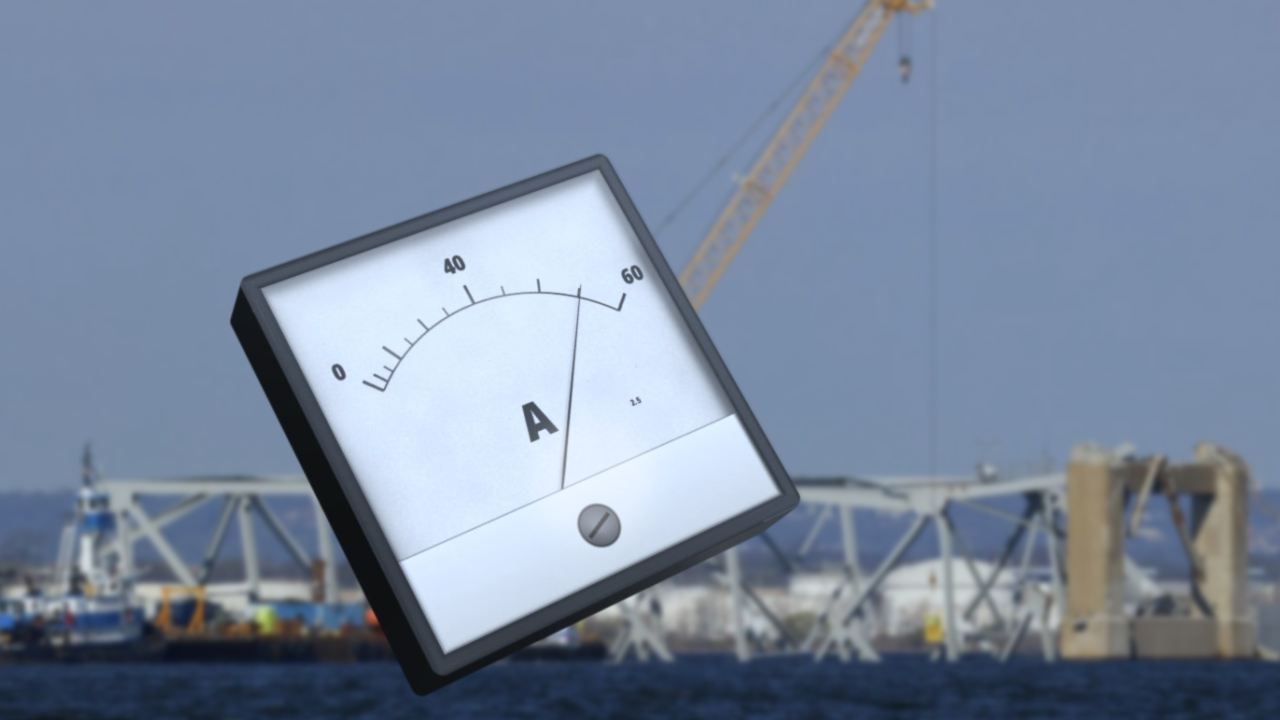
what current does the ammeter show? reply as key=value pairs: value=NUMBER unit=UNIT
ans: value=55 unit=A
